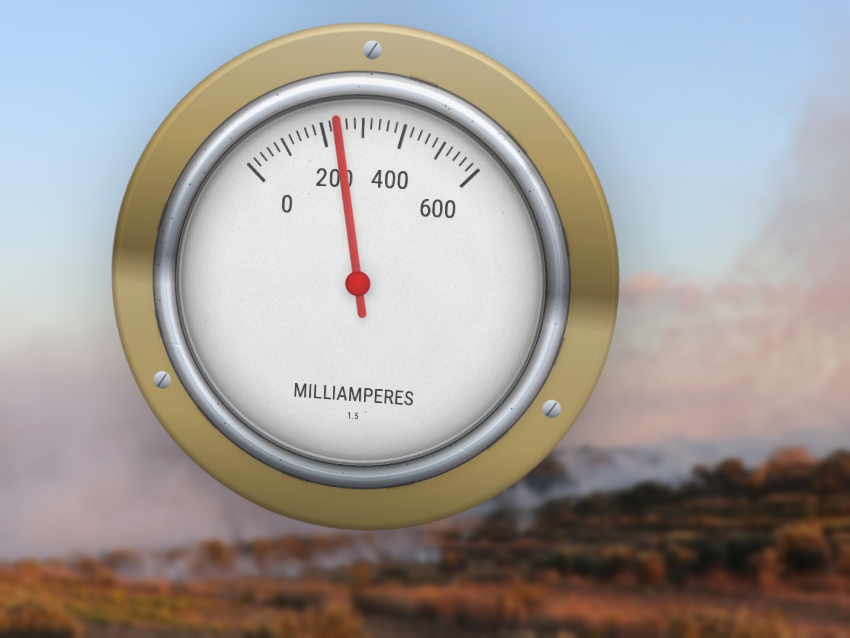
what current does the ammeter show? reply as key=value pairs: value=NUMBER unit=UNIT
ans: value=240 unit=mA
